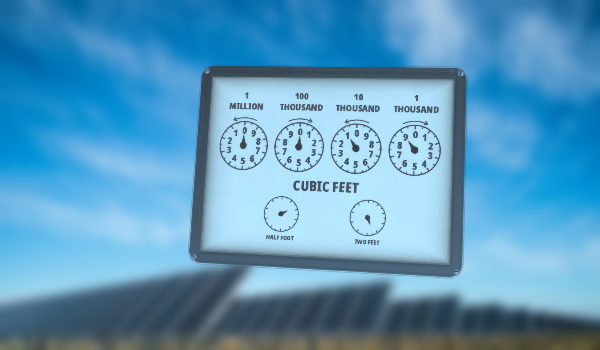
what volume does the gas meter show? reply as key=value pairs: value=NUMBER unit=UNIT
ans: value=900 unit=ft³
